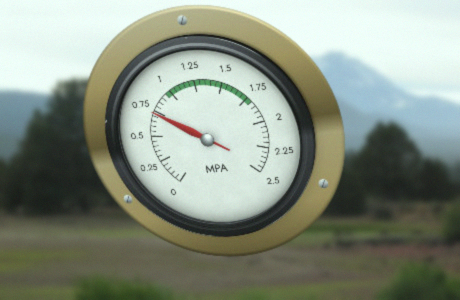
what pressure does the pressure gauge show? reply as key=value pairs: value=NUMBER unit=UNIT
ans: value=0.75 unit=MPa
